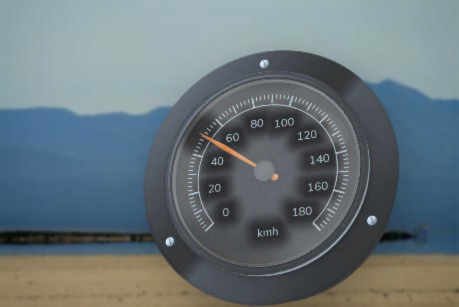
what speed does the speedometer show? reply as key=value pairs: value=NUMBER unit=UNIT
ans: value=50 unit=km/h
